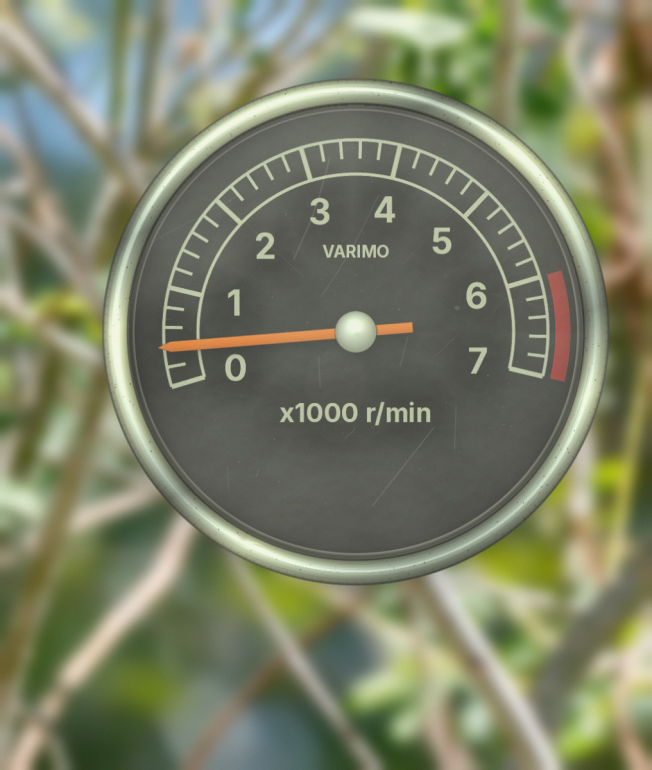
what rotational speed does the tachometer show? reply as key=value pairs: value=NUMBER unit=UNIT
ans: value=400 unit=rpm
